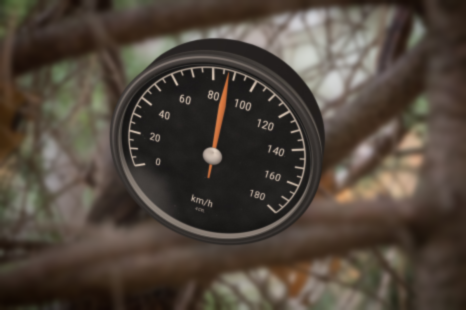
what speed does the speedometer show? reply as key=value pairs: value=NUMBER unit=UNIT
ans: value=87.5 unit=km/h
